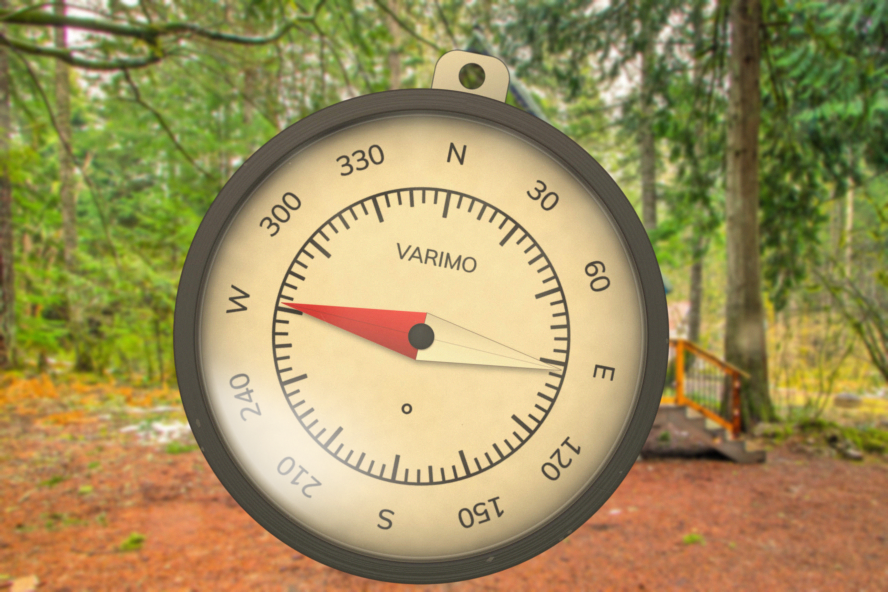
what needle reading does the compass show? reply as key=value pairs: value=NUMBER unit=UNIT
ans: value=272.5 unit=°
